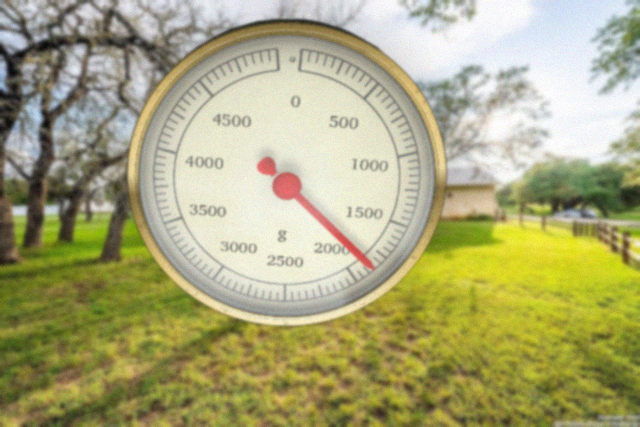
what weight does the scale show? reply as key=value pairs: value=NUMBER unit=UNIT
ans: value=1850 unit=g
